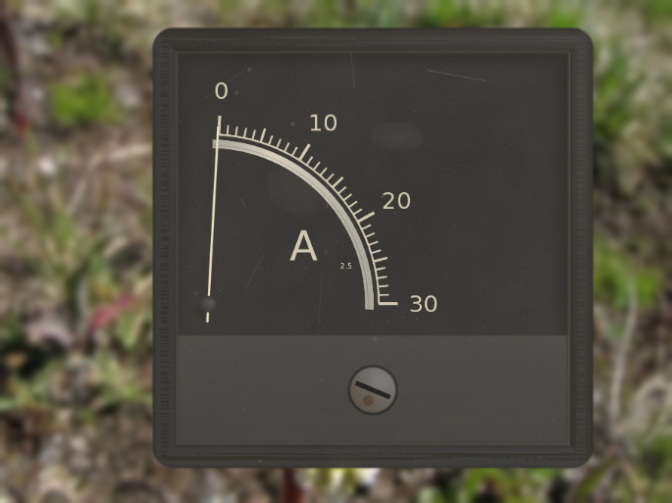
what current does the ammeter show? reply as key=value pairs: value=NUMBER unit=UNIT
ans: value=0 unit=A
